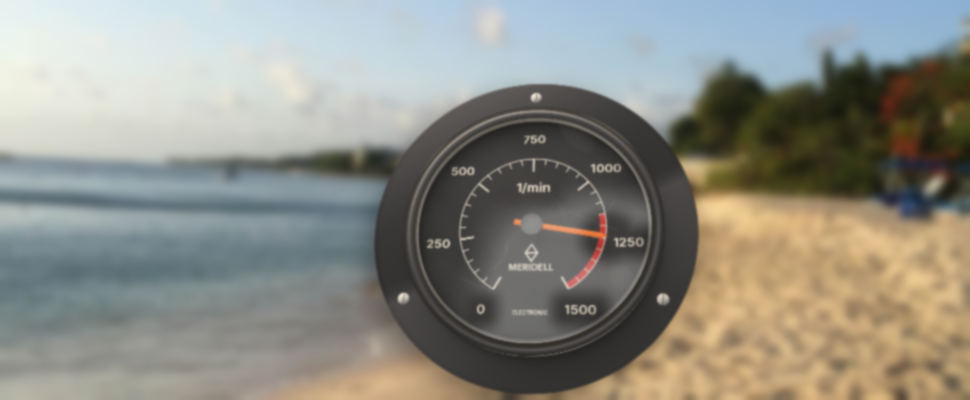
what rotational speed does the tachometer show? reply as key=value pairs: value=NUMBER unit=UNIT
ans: value=1250 unit=rpm
